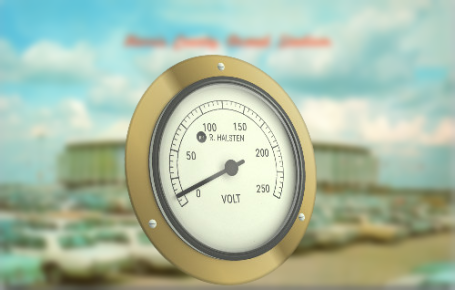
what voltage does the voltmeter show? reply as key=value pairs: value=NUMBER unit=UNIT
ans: value=10 unit=V
